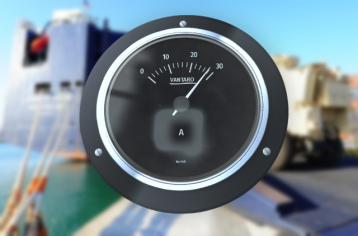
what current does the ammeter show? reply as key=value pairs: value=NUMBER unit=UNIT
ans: value=28 unit=A
